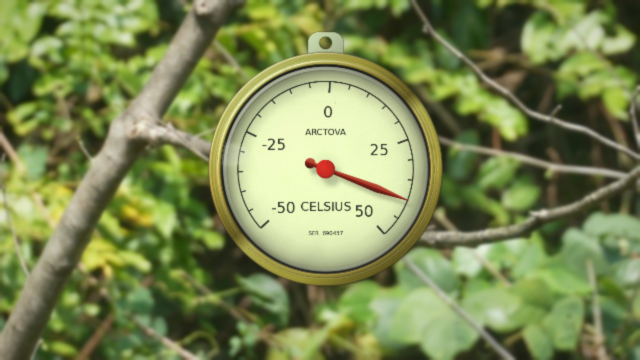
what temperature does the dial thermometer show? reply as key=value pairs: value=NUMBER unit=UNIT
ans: value=40 unit=°C
